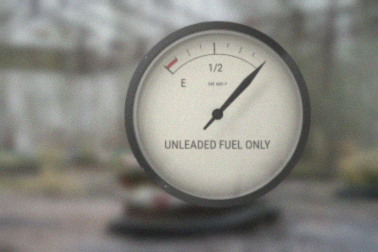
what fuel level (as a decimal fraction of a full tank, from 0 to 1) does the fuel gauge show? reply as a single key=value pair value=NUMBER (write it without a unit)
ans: value=1
